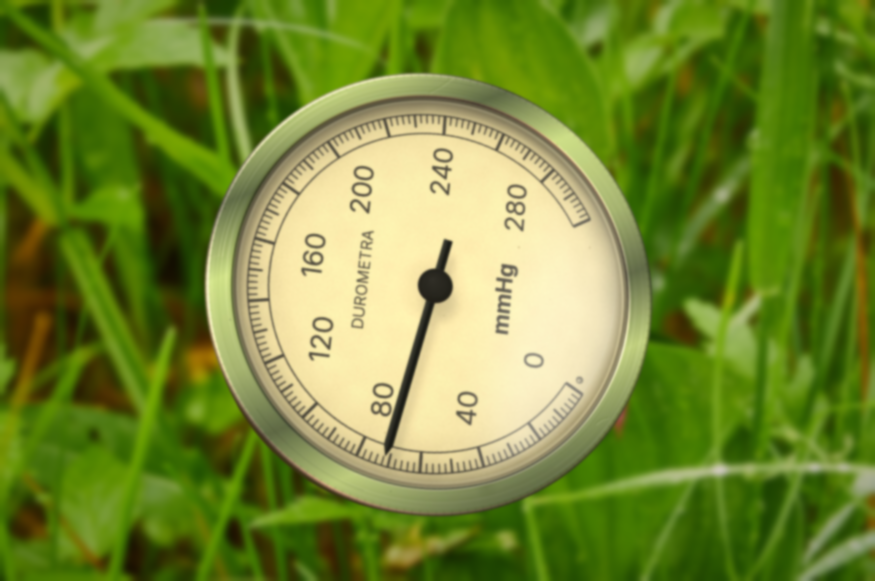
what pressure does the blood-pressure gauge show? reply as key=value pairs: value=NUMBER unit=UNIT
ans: value=72 unit=mmHg
